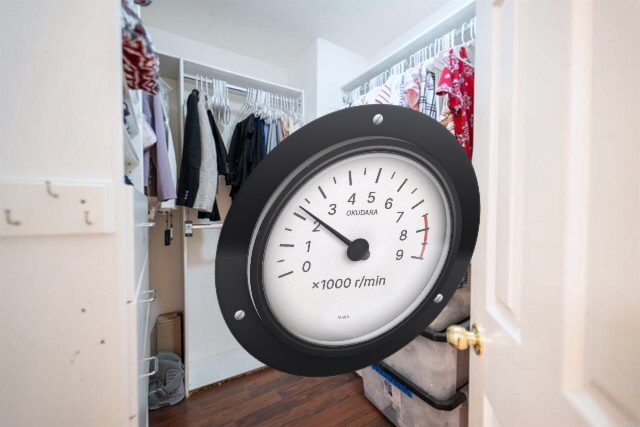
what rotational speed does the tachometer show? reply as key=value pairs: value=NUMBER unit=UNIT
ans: value=2250 unit=rpm
